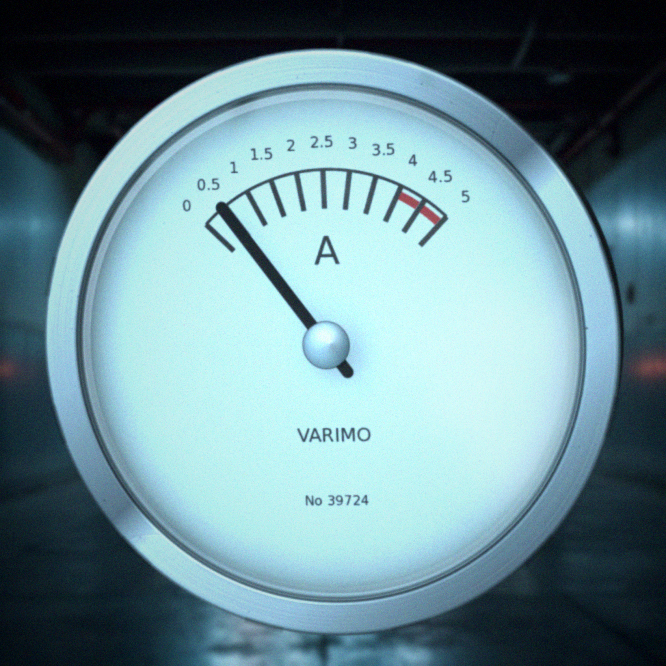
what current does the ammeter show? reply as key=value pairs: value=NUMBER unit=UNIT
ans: value=0.5 unit=A
